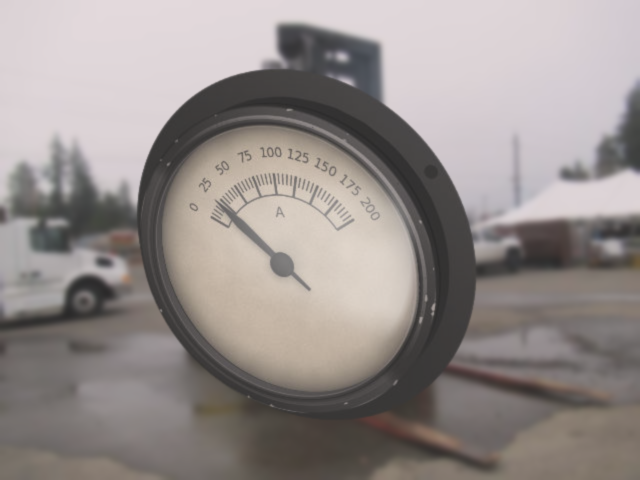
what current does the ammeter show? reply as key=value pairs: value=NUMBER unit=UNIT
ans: value=25 unit=A
